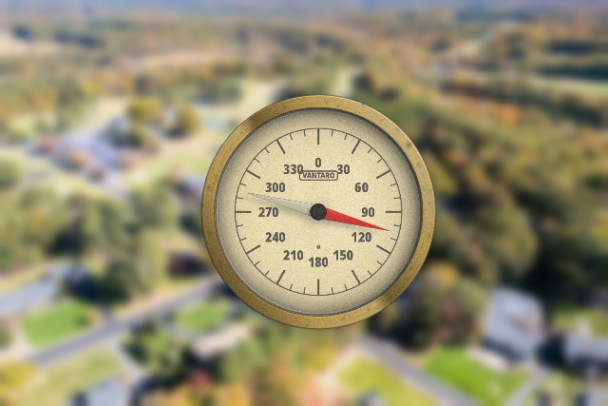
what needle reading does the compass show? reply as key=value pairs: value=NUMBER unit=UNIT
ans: value=105 unit=°
